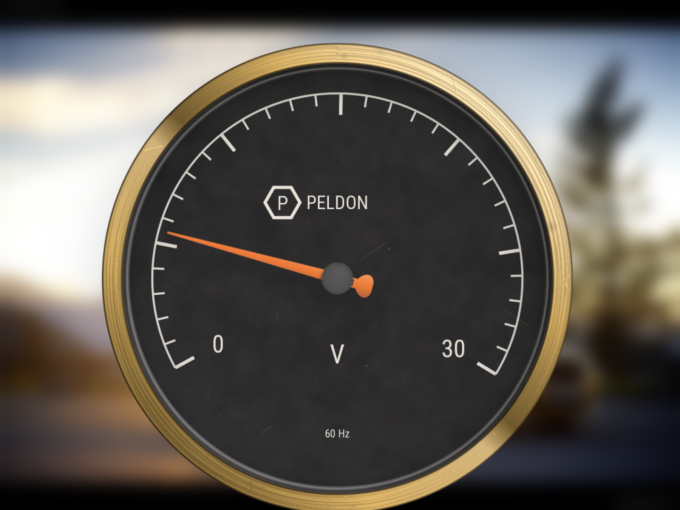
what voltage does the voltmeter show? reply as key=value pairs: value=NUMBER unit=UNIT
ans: value=5.5 unit=V
